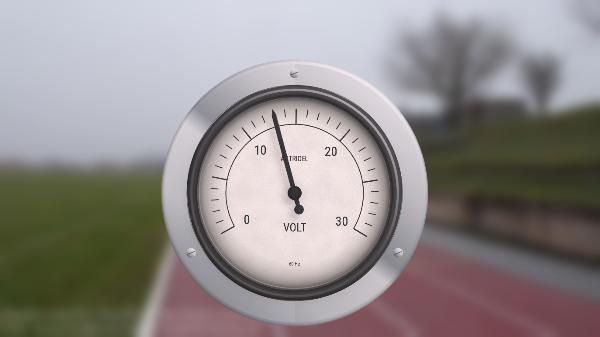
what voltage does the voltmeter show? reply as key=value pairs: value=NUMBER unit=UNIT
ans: value=13 unit=V
